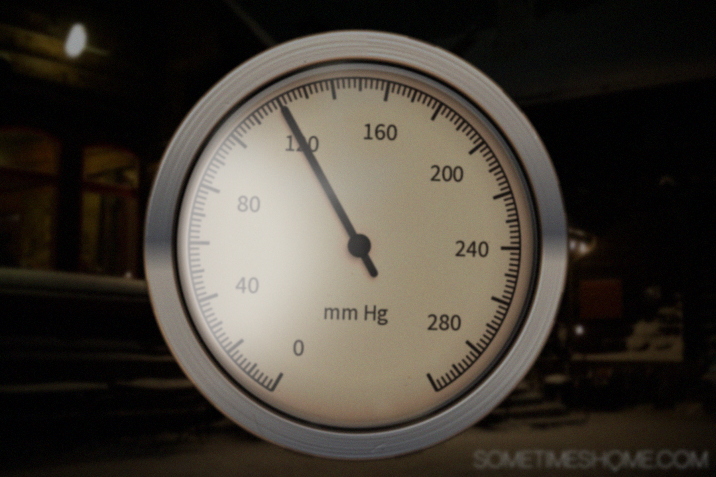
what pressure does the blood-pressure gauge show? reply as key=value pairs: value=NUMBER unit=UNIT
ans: value=120 unit=mmHg
